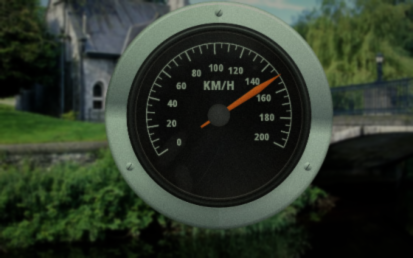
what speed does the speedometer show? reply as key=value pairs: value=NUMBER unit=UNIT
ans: value=150 unit=km/h
